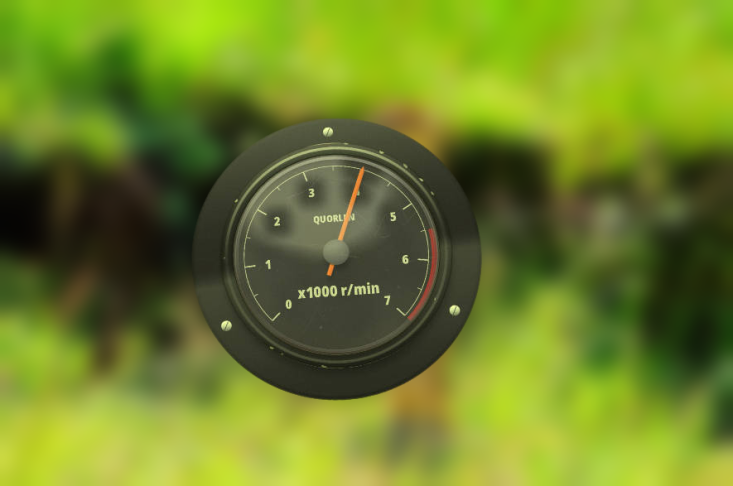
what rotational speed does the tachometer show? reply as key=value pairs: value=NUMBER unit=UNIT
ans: value=4000 unit=rpm
